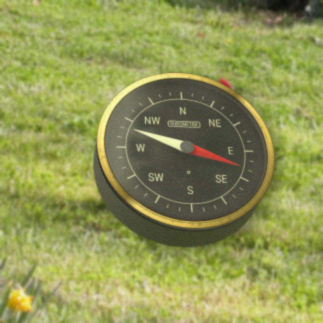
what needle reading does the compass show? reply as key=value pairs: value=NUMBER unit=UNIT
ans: value=110 unit=°
